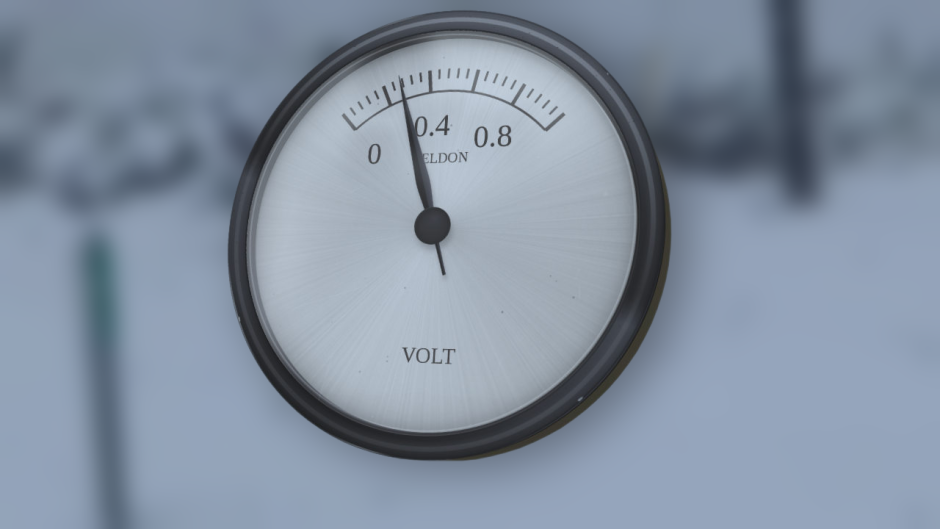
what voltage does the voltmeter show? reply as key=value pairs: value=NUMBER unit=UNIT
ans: value=0.28 unit=V
